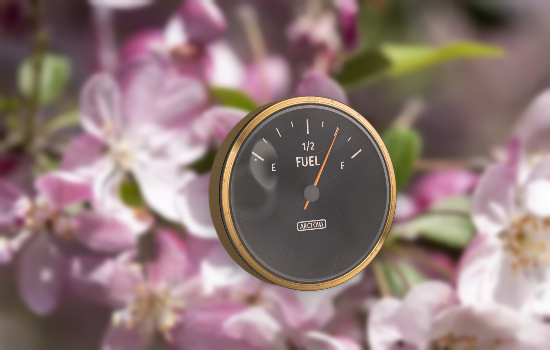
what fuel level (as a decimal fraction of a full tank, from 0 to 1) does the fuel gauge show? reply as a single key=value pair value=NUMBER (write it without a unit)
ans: value=0.75
